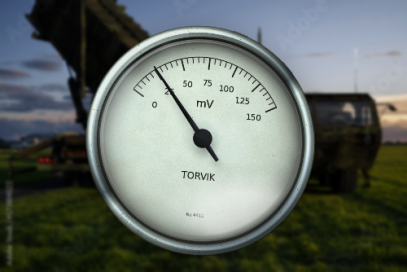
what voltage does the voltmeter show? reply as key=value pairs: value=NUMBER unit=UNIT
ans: value=25 unit=mV
